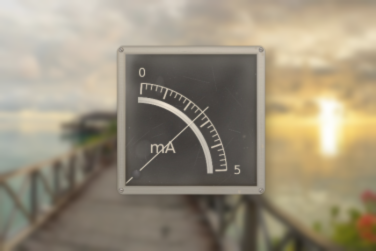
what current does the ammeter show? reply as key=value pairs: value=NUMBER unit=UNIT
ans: value=2.6 unit=mA
